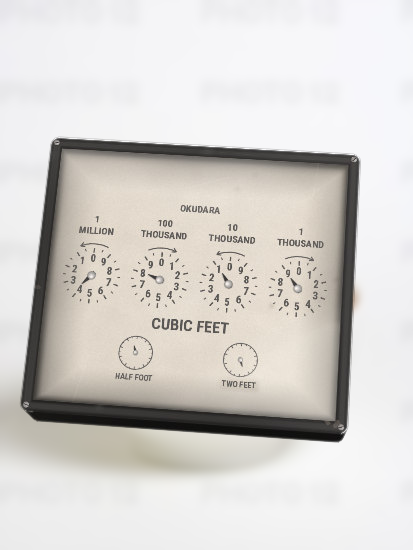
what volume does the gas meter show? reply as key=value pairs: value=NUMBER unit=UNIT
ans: value=380900 unit=ft³
